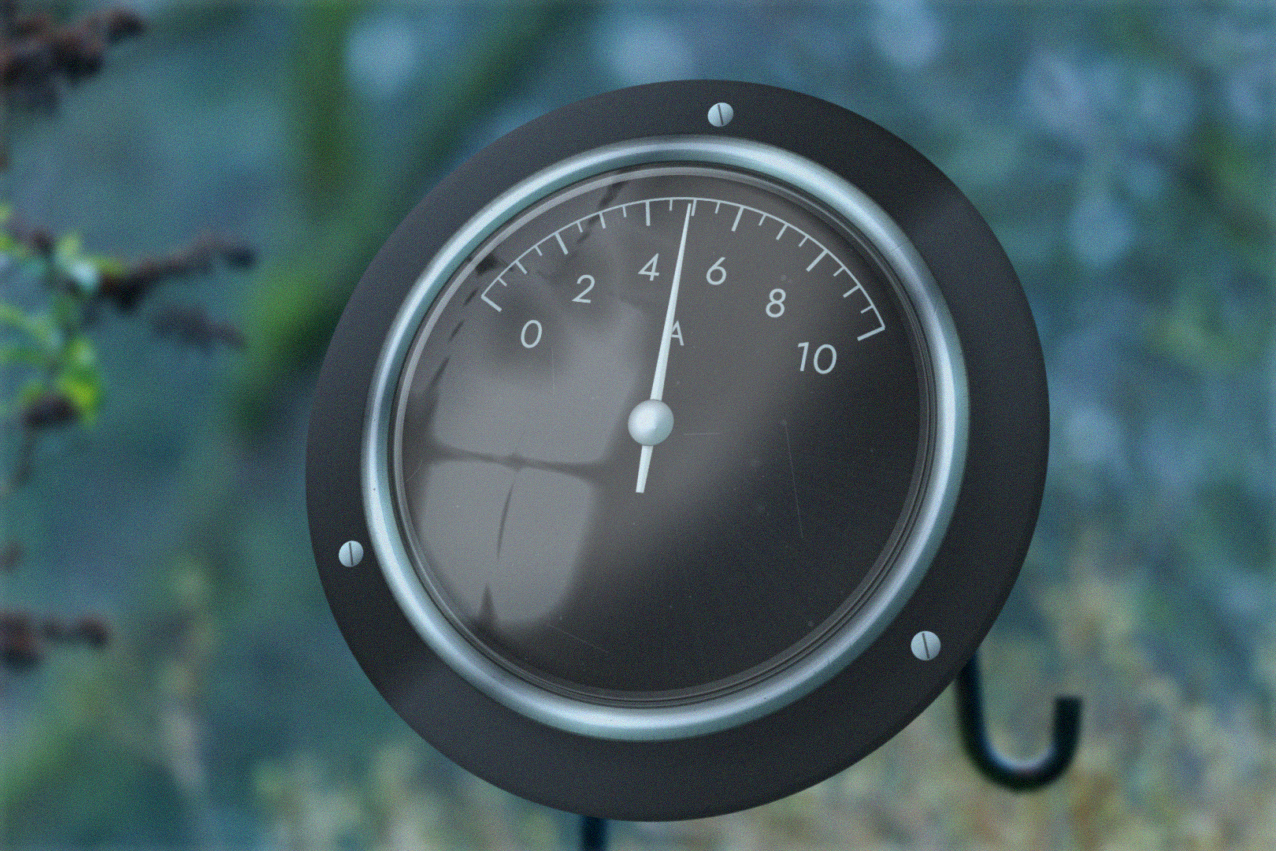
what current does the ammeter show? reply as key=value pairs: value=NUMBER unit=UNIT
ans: value=5 unit=A
